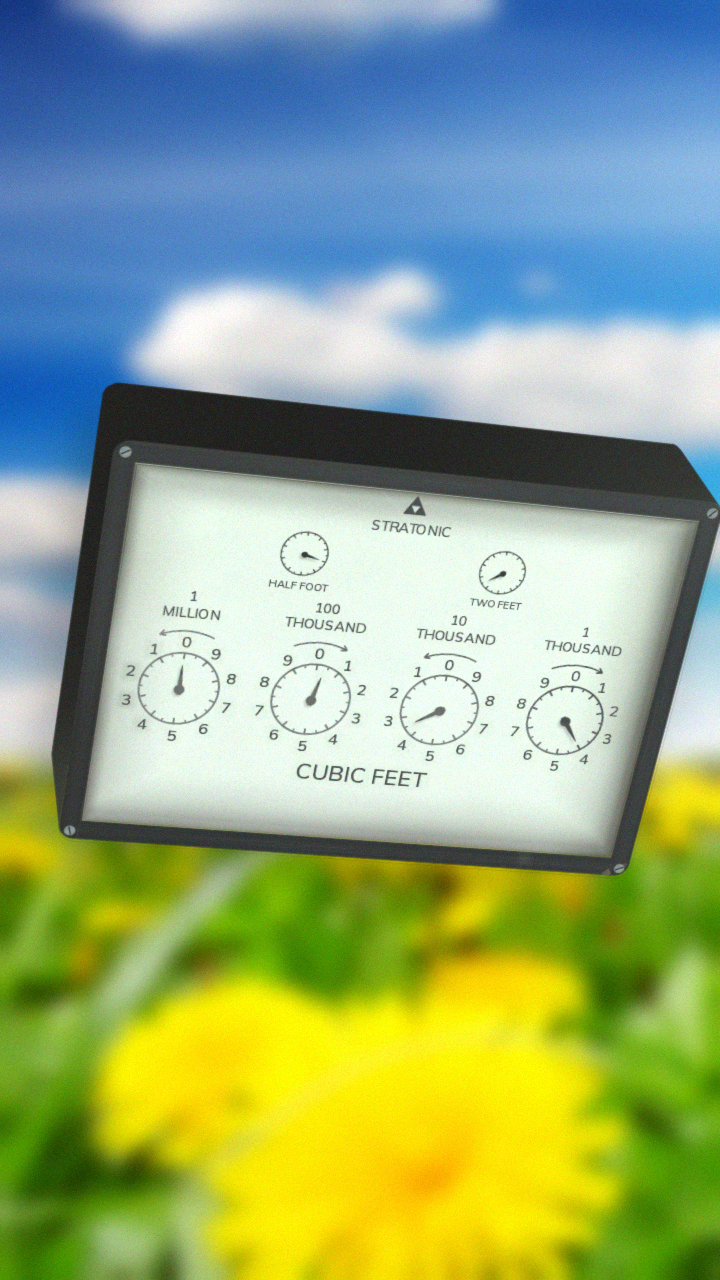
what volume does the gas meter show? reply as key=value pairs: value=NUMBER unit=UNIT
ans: value=3400 unit=ft³
